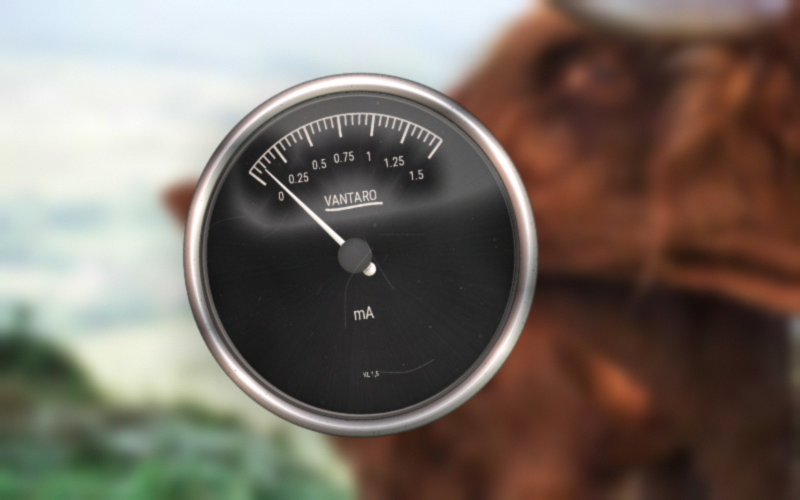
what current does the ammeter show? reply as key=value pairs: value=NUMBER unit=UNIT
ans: value=0.1 unit=mA
